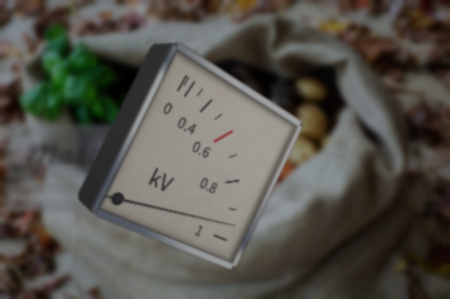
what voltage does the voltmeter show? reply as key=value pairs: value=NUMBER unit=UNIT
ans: value=0.95 unit=kV
